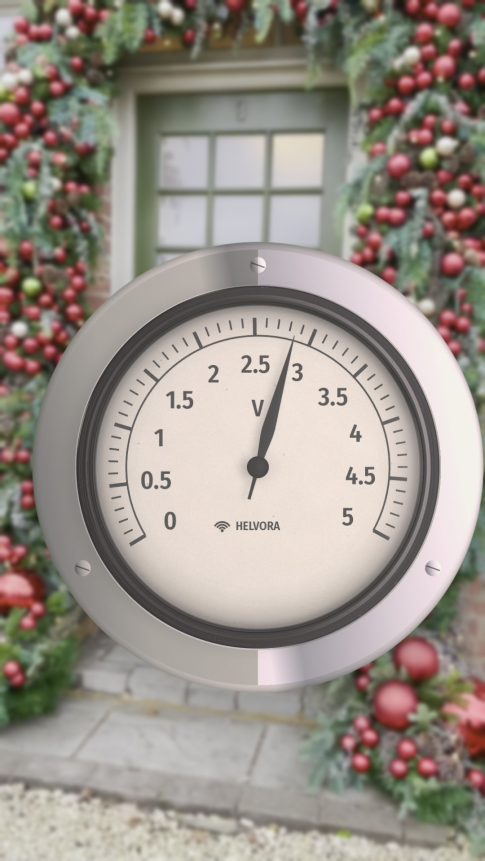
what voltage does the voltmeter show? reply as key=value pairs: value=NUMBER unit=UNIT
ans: value=2.85 unit=V
